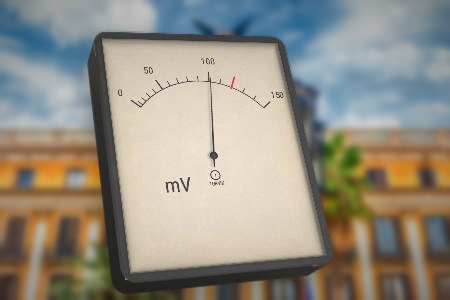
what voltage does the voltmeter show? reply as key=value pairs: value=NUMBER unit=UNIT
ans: value=100 unit=mV
